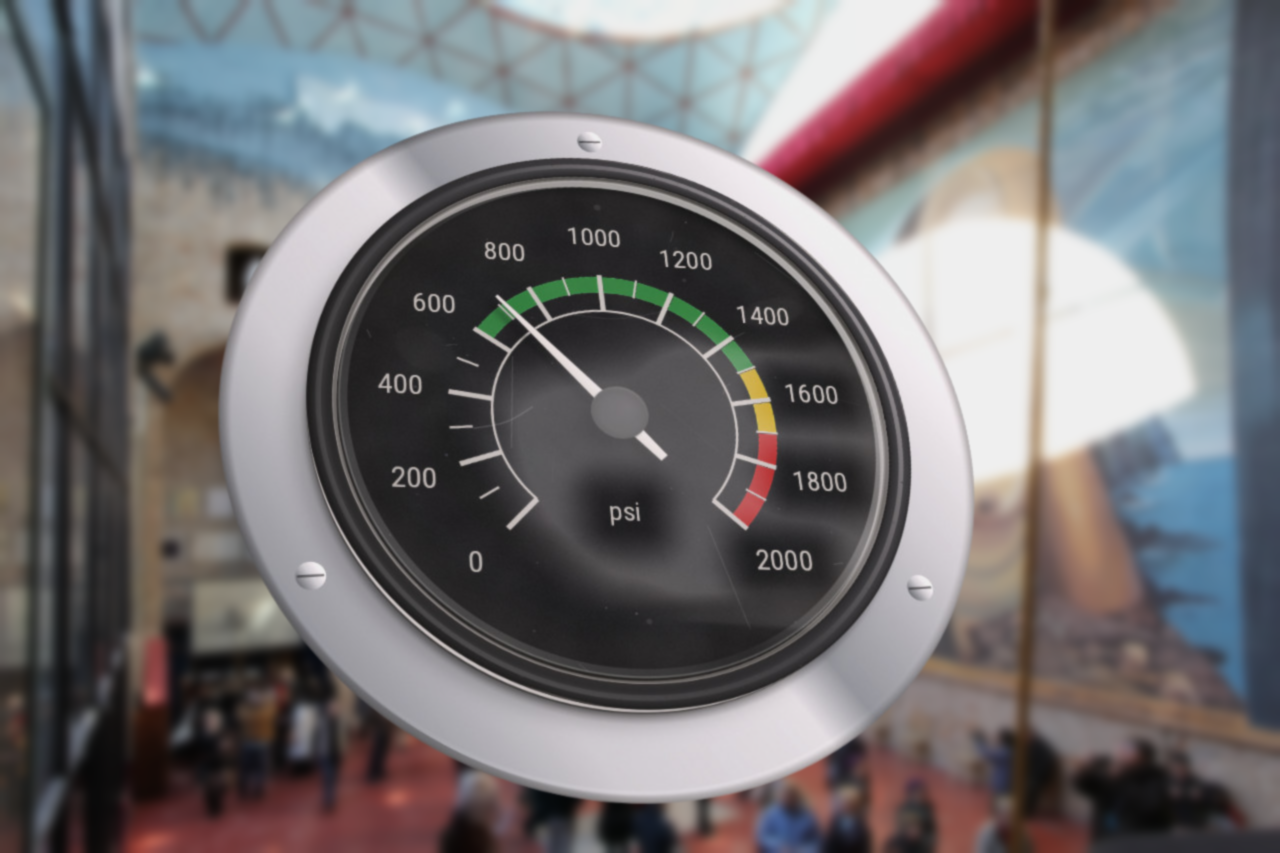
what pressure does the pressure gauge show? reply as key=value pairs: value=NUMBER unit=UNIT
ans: value=700 unit=psi
